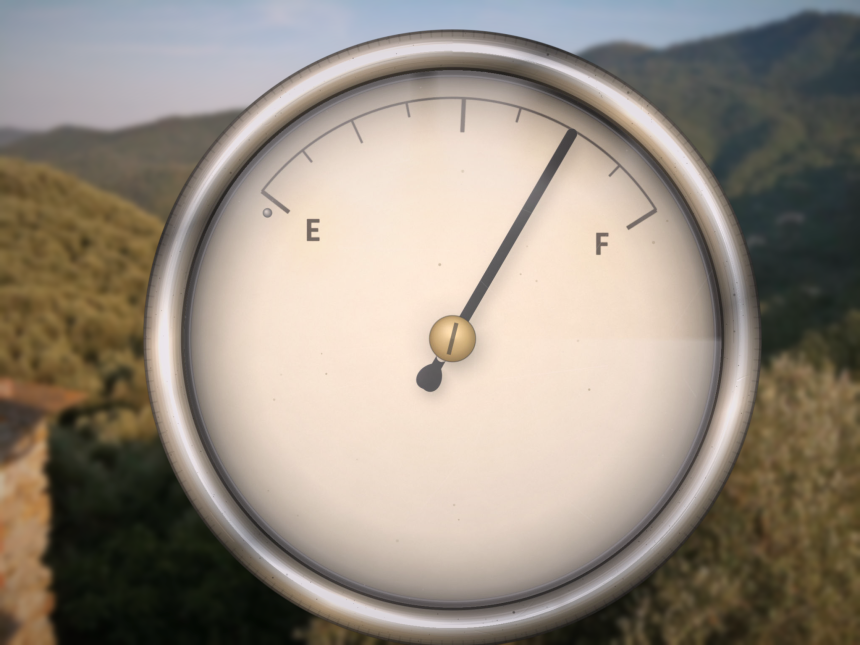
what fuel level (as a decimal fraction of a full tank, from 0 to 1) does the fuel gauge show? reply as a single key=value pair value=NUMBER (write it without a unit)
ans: value=0.75
